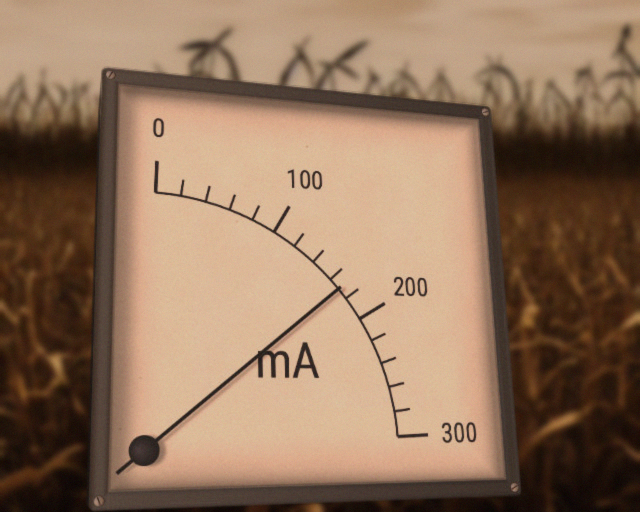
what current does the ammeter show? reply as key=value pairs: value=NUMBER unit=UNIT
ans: value=170 unit=mA
